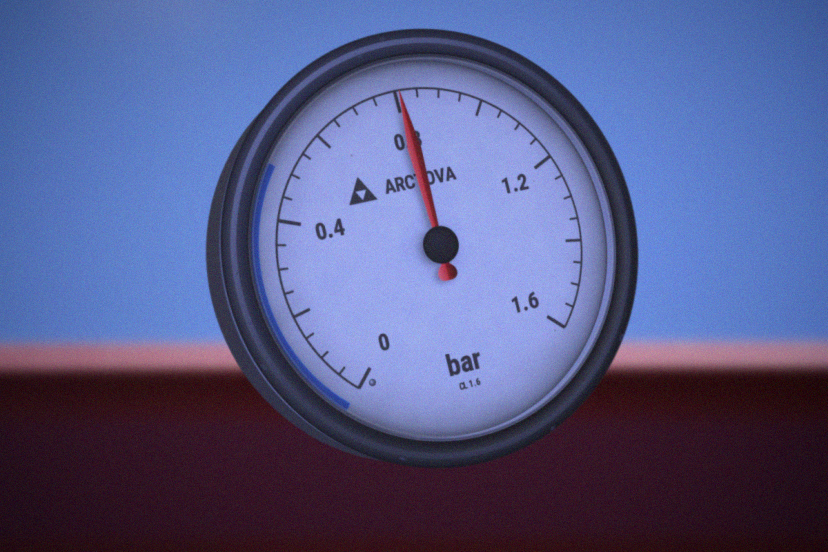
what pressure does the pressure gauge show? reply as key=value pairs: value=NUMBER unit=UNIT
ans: value=0.8 unit=bar
